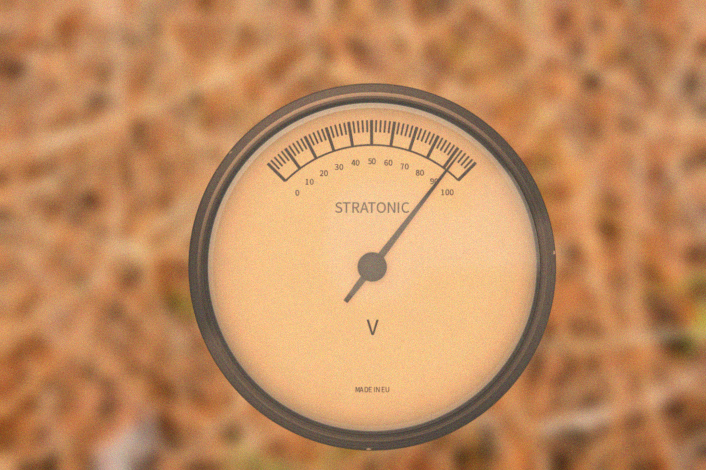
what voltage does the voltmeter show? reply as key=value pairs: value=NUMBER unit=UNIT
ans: value=92 unit=V
